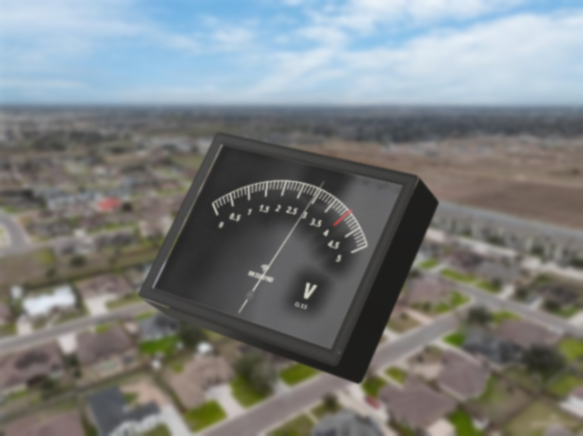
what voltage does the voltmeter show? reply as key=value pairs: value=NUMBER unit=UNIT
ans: value=3 unit=V
